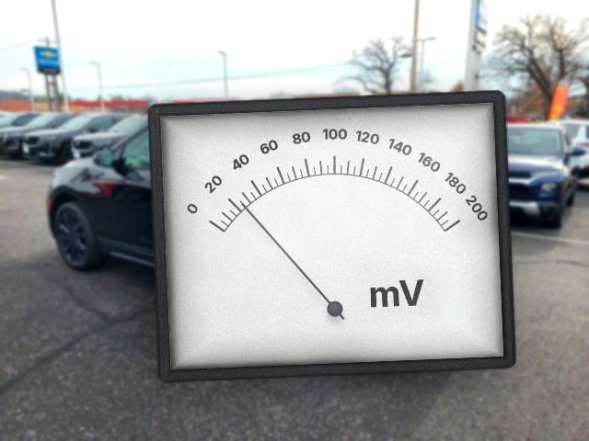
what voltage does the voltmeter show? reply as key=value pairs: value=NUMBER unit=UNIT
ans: value=25 unit=mV
